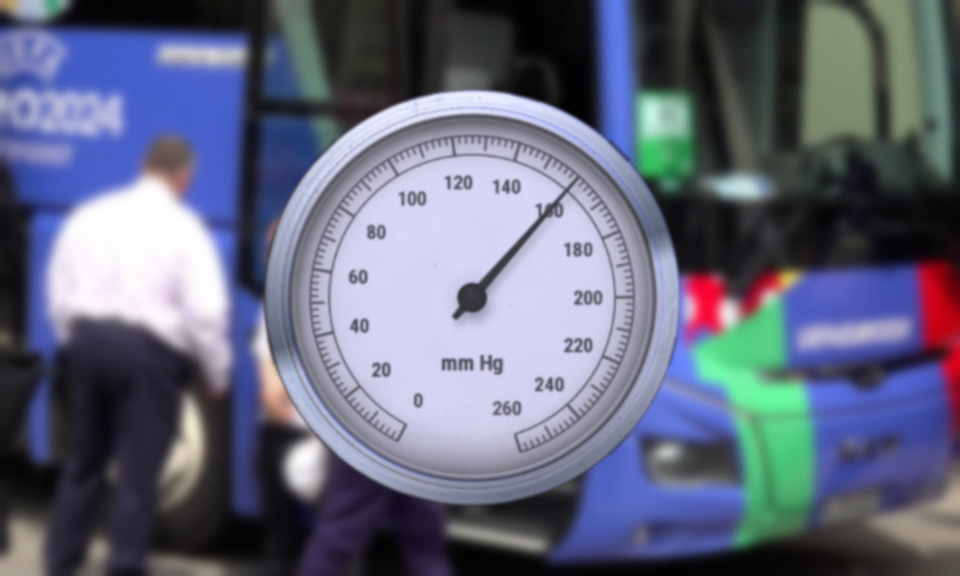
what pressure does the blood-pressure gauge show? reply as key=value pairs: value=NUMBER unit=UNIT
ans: value=160 unit=mmHg
